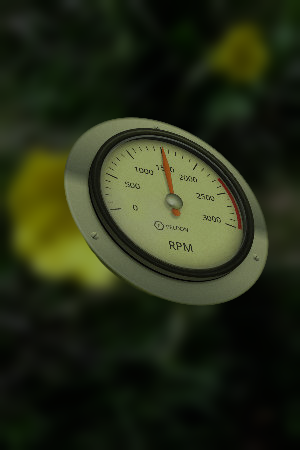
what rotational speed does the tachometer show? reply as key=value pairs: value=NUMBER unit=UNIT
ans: value=1500 unit=rpm
